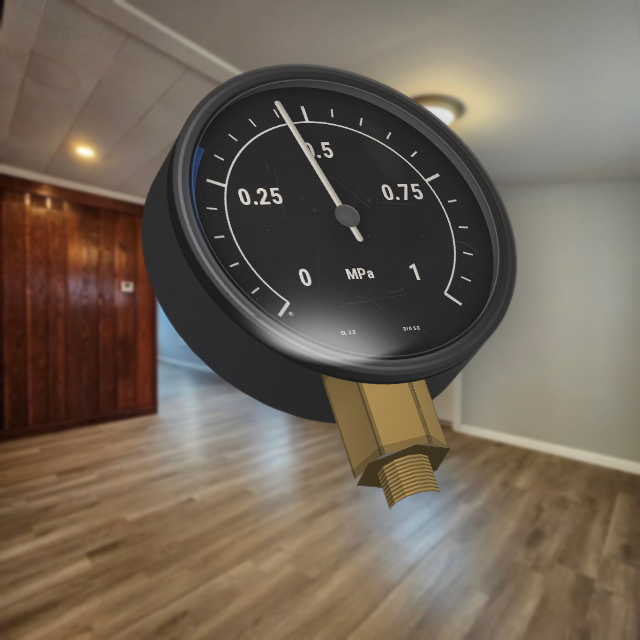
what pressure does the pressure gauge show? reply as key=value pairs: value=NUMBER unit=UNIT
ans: value=0.45 unit=MPa
